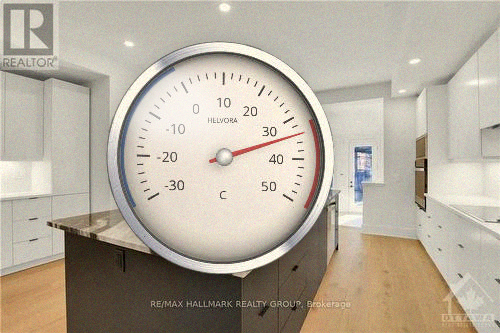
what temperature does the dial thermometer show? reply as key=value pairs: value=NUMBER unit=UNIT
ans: value=34 unit=°C
